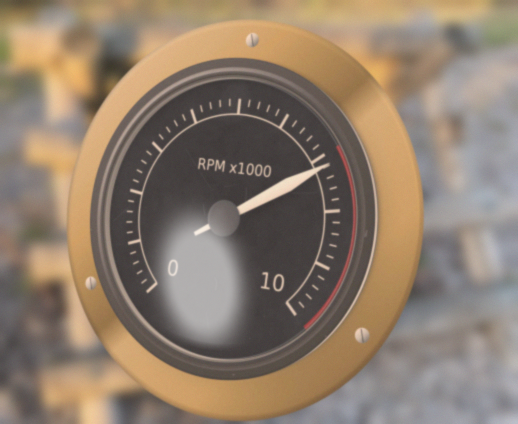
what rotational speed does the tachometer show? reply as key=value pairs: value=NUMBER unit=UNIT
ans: value=7200 unit=rpm
